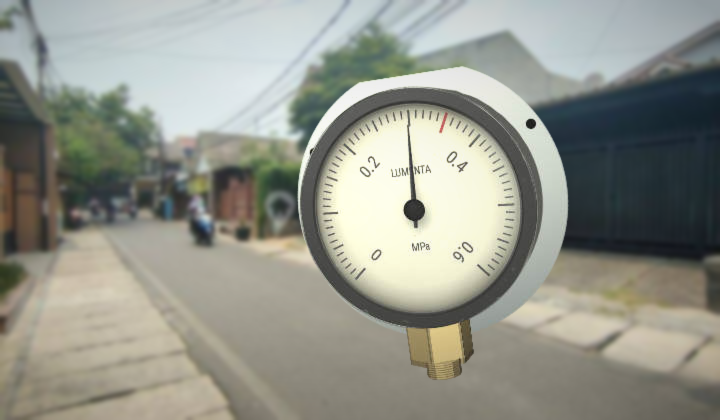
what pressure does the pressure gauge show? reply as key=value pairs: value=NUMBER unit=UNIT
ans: value=0.3 unit=MPa
